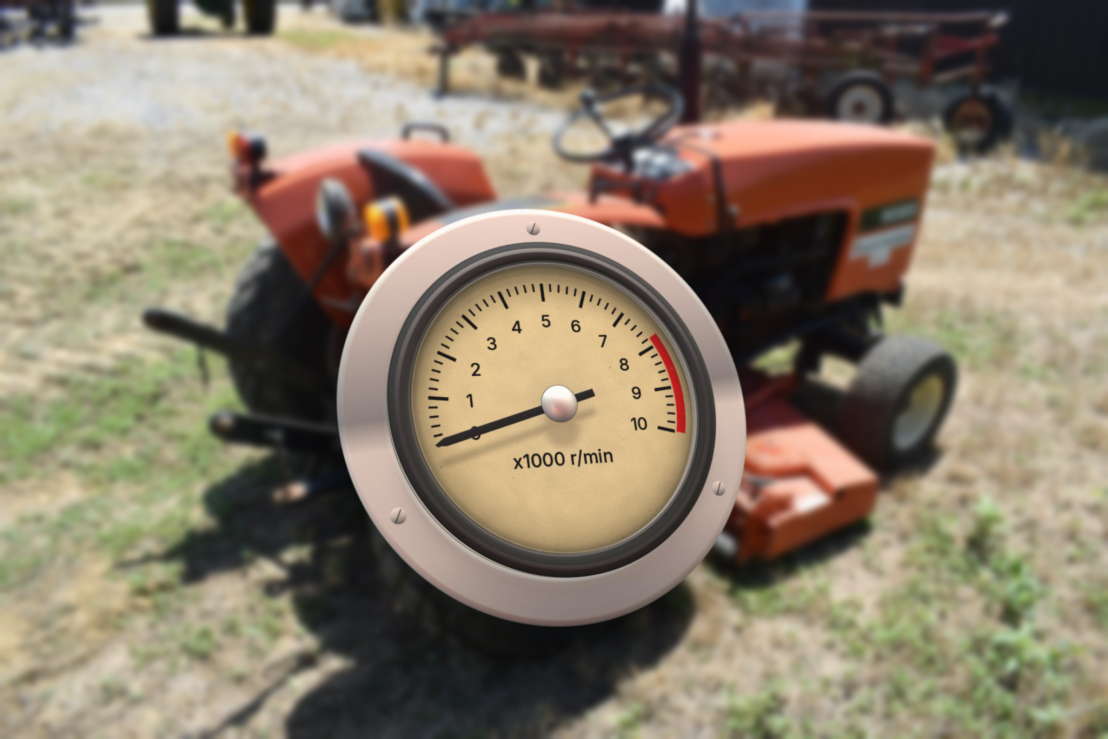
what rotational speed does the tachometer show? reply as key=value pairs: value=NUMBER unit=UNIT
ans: value=0 unit=rpm
